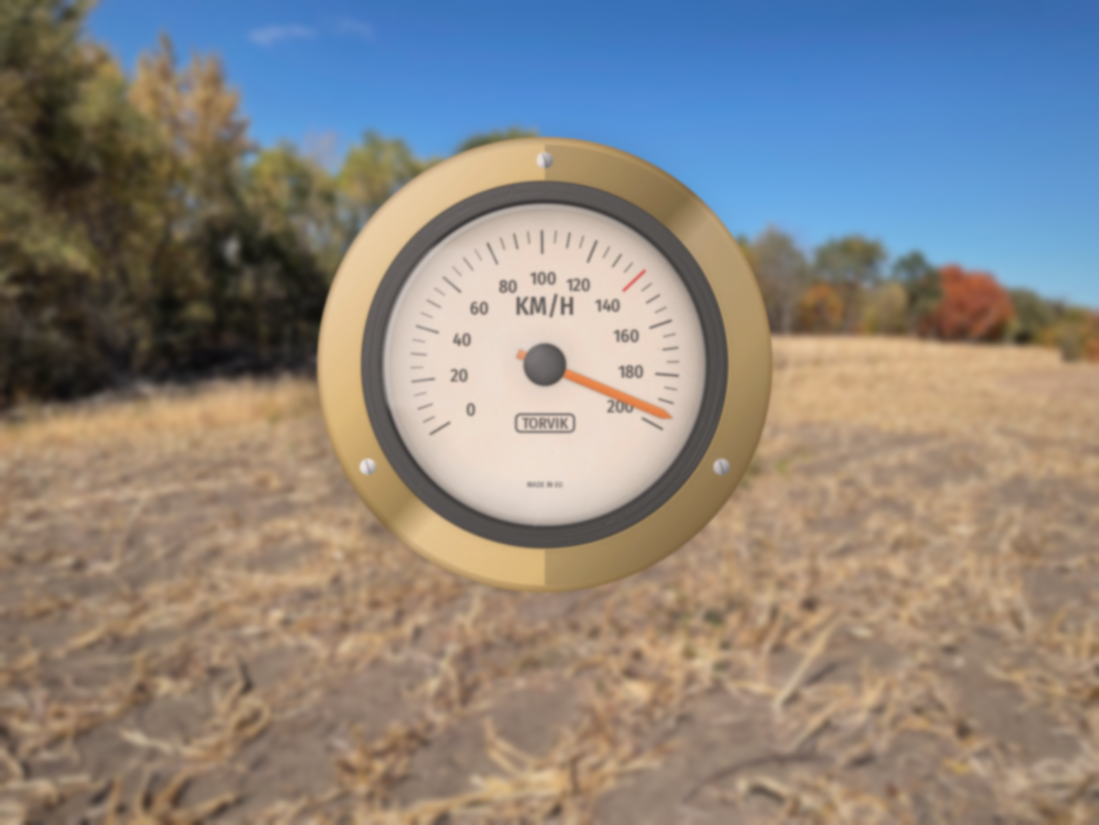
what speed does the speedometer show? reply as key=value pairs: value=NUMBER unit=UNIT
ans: value=195 unit=km/h
